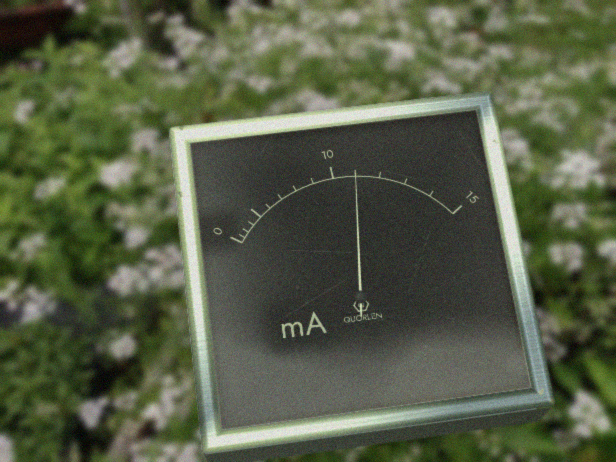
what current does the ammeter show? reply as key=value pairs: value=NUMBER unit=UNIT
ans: value=11 unit=mA
